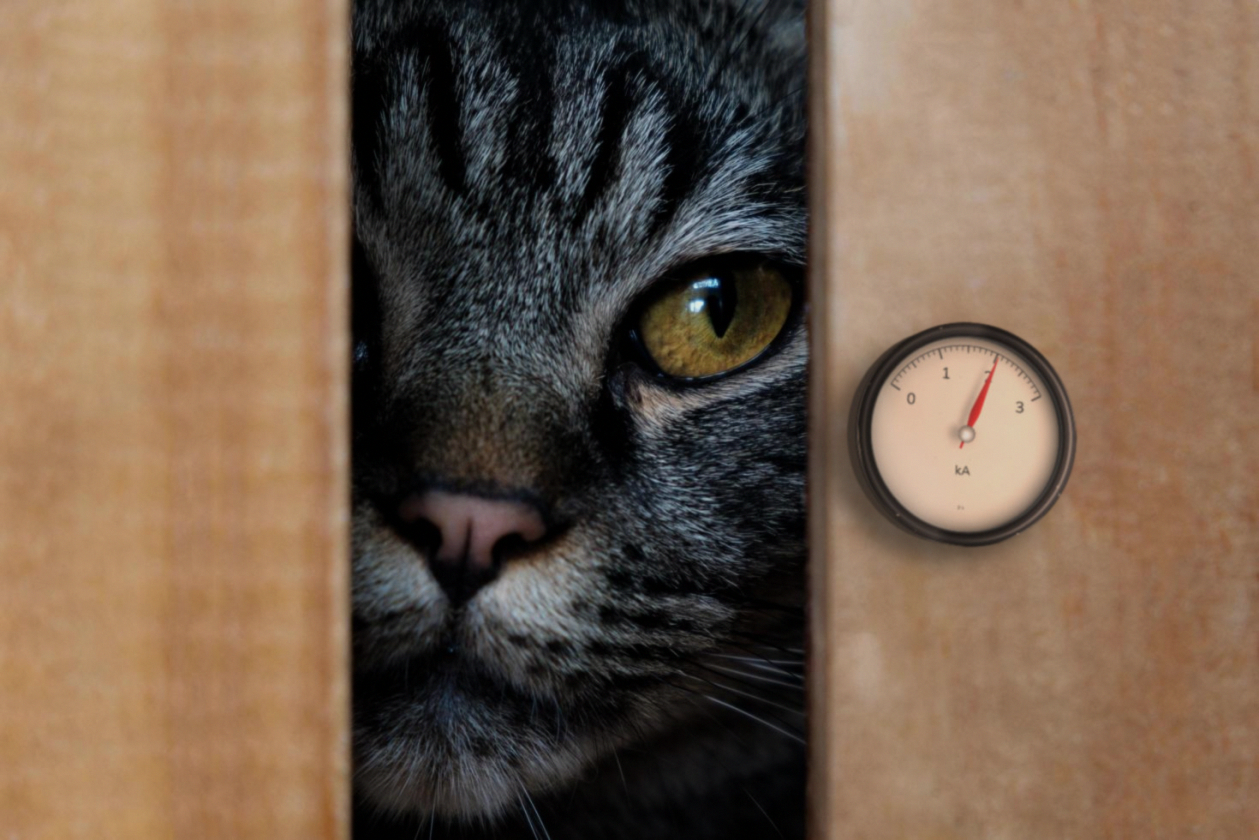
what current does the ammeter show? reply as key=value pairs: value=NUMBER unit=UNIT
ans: value=2 unit=kA
